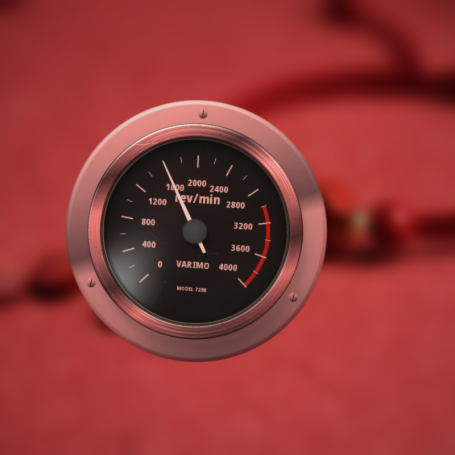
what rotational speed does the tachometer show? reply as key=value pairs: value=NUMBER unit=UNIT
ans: value=1600 unit=rpm
